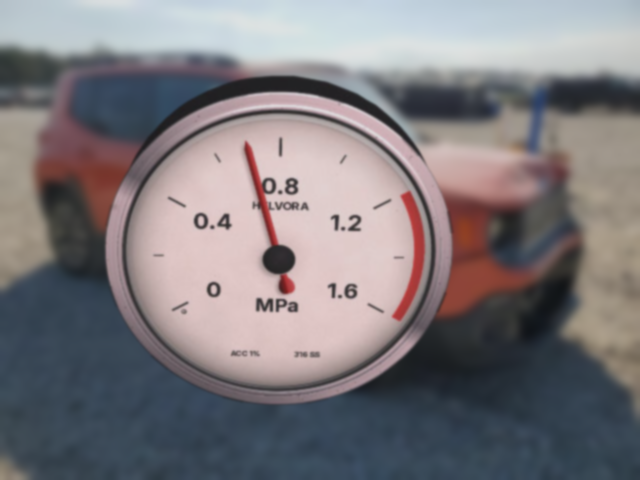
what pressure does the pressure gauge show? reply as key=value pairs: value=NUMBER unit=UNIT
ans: value=0.7 unit=MPa
